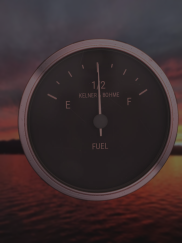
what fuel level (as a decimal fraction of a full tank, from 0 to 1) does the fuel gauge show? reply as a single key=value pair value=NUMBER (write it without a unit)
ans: value=0.5
